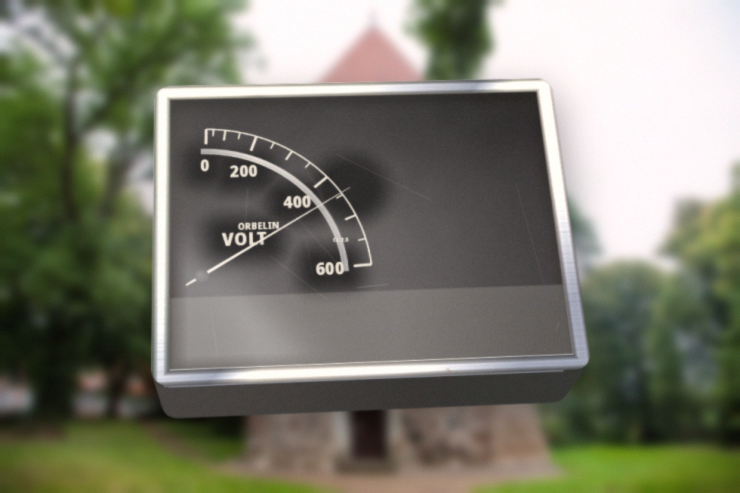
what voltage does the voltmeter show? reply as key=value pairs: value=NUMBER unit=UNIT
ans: value=450 unit=V
